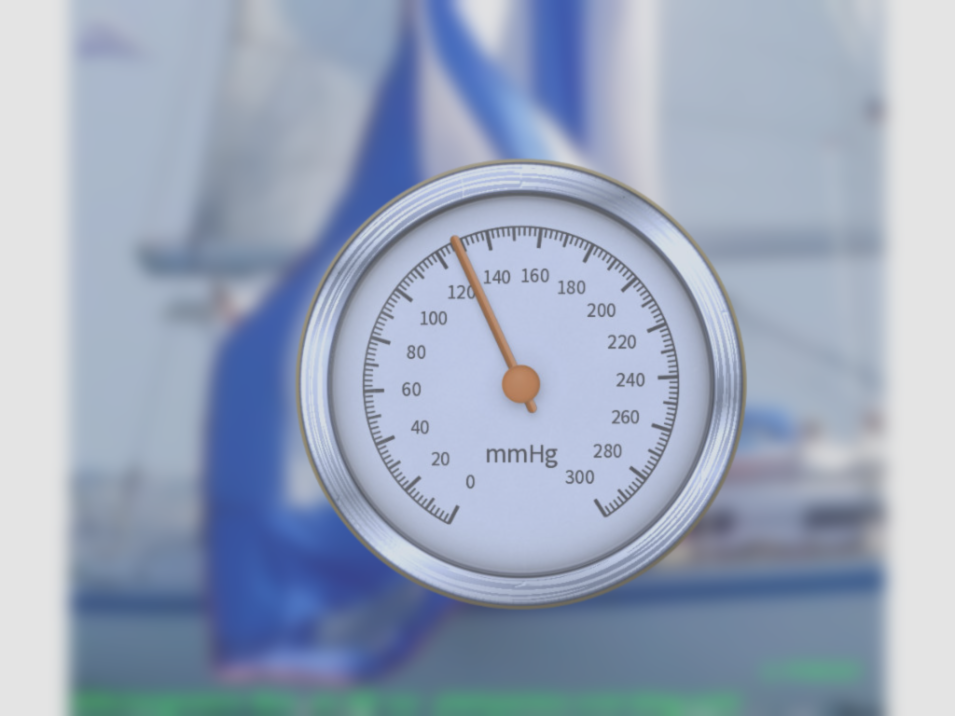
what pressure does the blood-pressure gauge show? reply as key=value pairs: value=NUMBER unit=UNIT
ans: value=128 unit=mmHg
